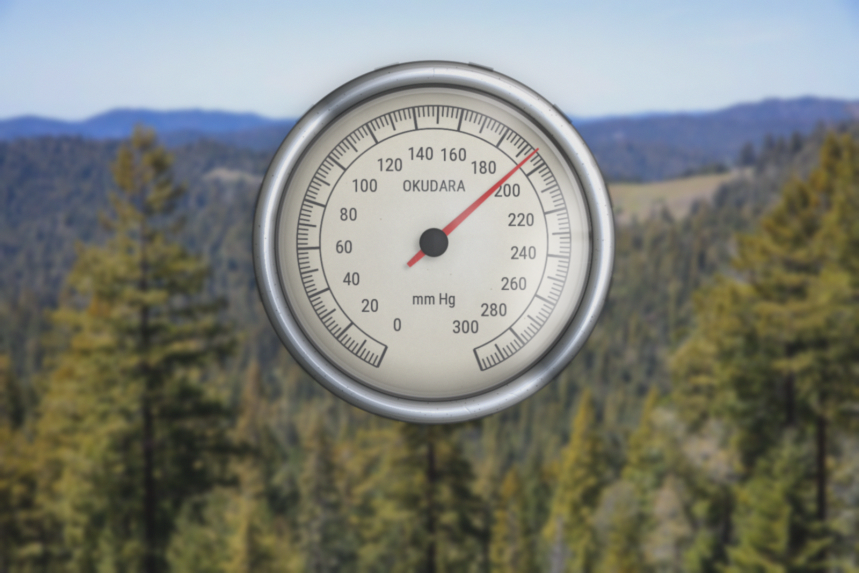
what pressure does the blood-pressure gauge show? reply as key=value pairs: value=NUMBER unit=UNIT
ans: value=194 unit=mmHg
